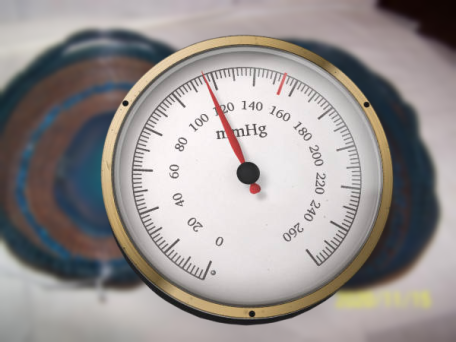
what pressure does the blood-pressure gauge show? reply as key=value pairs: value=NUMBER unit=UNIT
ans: value=116 unit=mmHg
